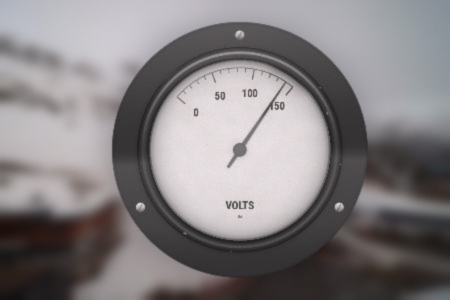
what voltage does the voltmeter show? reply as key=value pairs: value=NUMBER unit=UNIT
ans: value=140 unit=V
